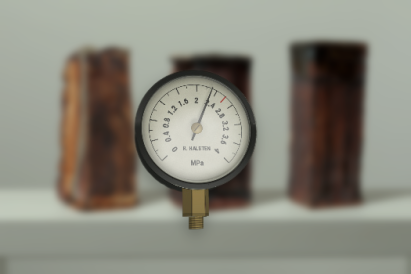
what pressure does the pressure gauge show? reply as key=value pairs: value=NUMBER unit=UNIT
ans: value=2.3 unit=MPa
